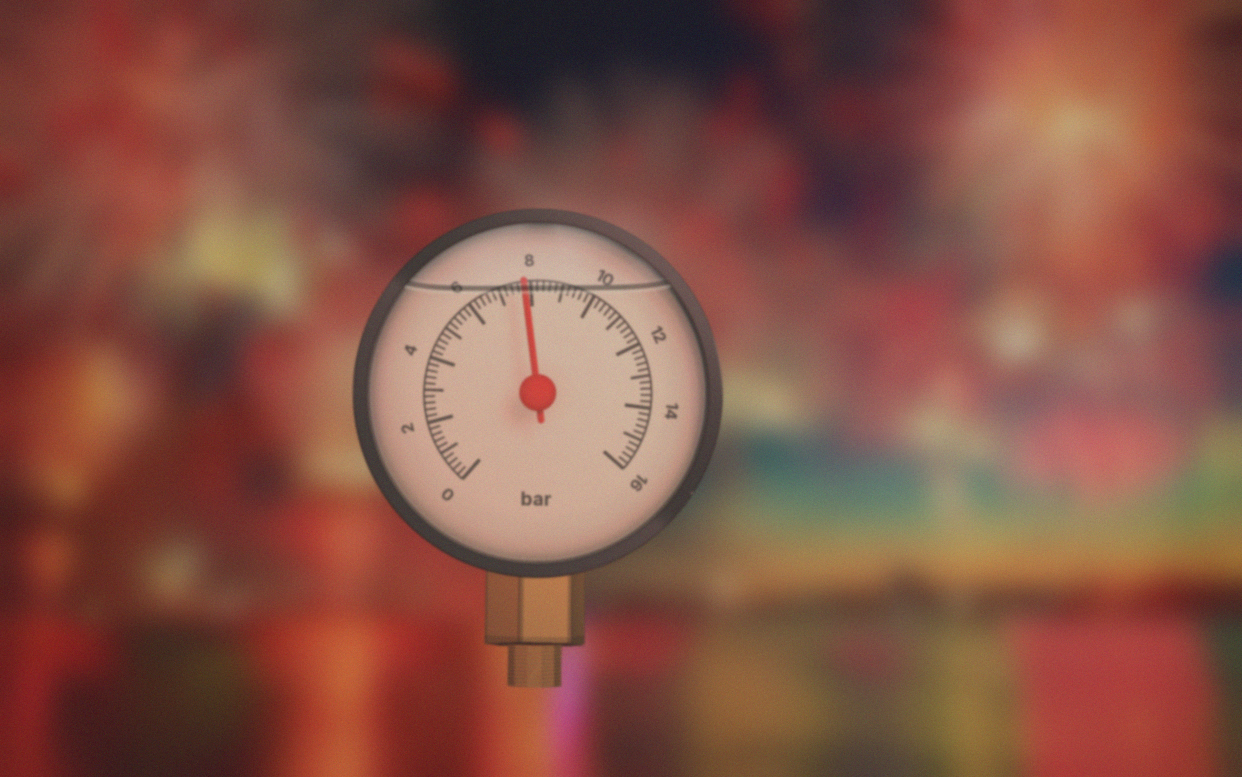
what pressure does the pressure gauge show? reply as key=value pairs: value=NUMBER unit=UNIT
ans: value=7.8 unit=bar
